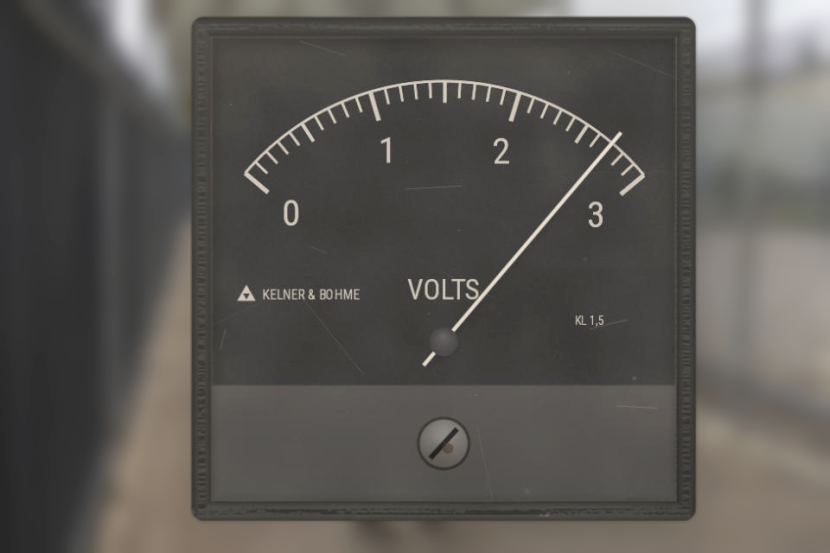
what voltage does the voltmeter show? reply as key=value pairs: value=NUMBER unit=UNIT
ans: value=2.7 unit=V
